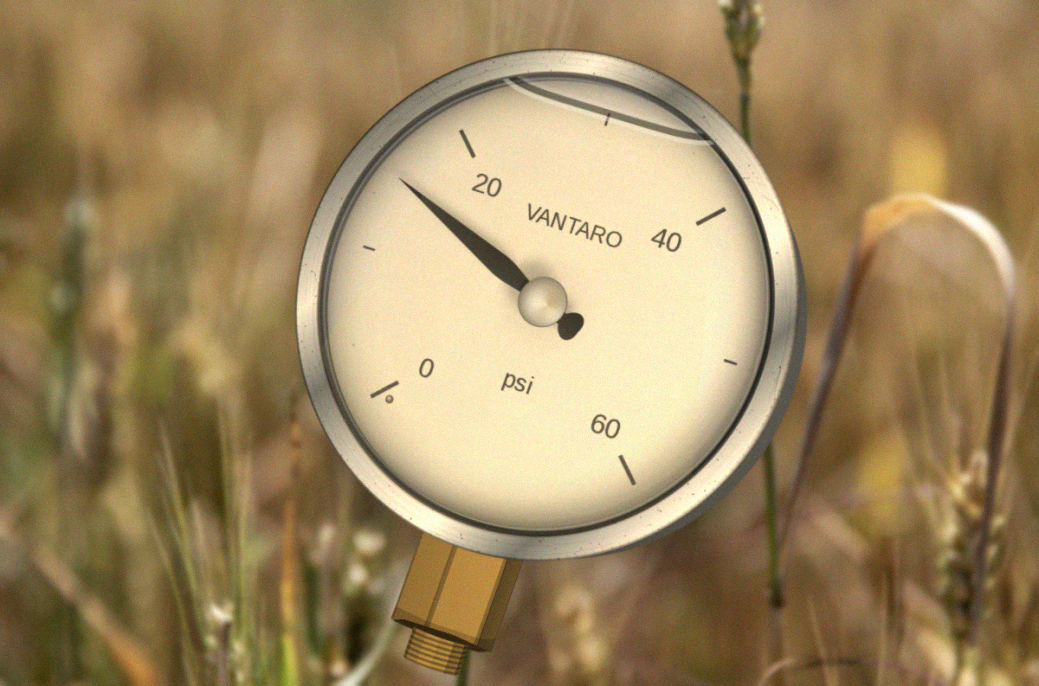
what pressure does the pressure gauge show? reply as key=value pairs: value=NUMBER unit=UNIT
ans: value=15 unit=psi
